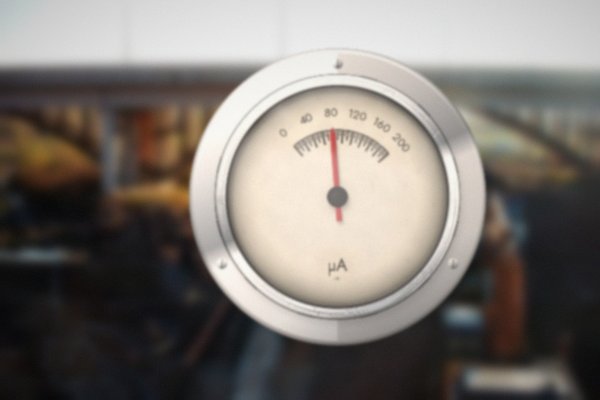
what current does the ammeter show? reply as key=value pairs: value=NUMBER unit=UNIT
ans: value=80 unit=µA
